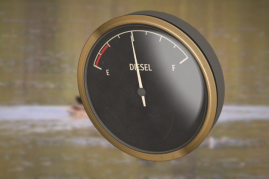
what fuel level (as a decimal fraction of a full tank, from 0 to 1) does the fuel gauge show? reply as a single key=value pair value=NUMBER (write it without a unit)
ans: value=0.5
